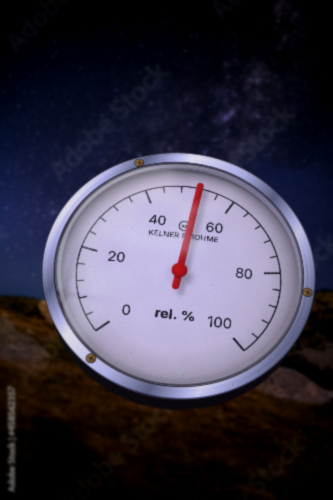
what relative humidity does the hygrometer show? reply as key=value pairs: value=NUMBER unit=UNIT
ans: value=52 unit=%
